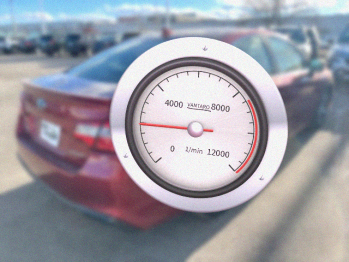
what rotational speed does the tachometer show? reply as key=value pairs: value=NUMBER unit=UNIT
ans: value=2000 unit=rpm
